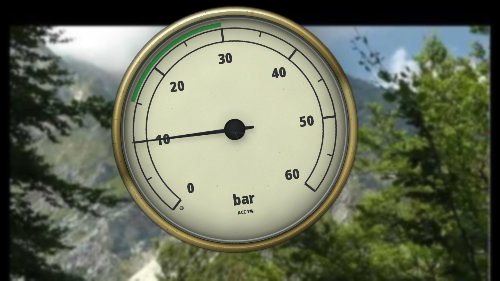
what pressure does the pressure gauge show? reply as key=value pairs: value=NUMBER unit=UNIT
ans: value=10 unit=bar
